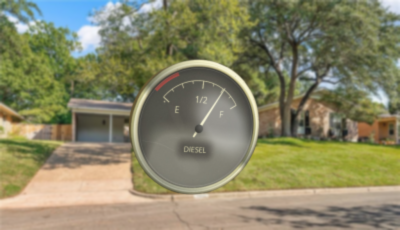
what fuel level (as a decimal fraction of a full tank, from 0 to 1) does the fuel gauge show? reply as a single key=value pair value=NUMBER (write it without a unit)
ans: value=0.75
